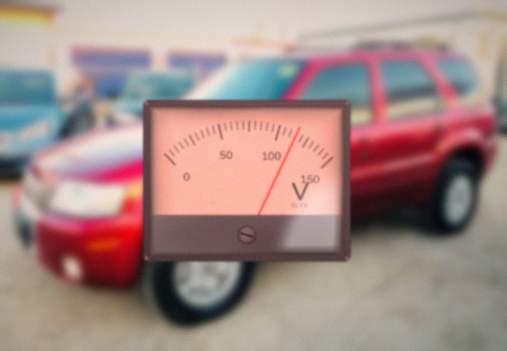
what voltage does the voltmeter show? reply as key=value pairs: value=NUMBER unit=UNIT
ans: value=115 unit=V
